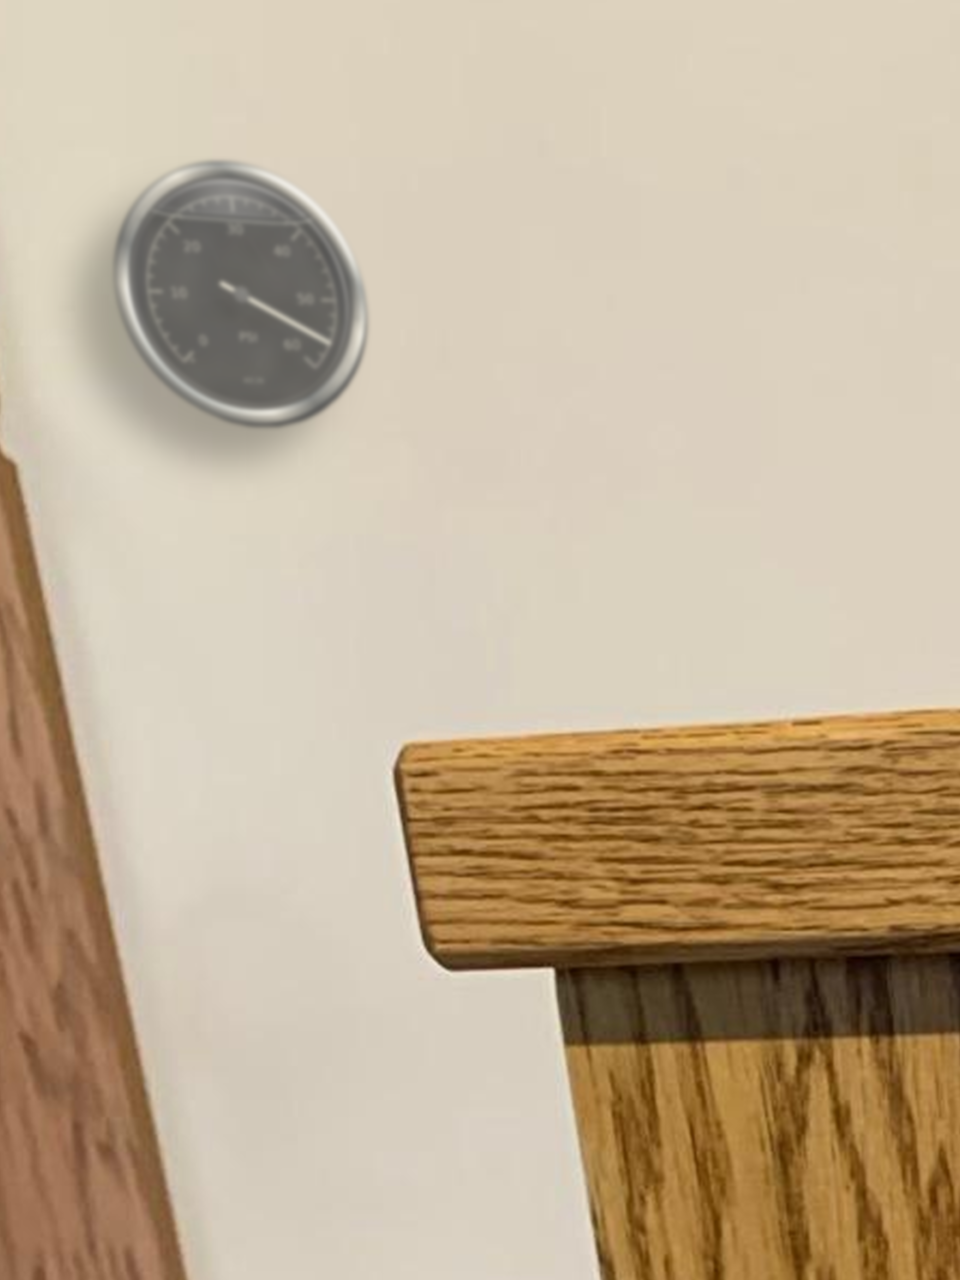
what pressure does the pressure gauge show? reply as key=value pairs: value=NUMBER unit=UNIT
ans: value=56 unit=psi
